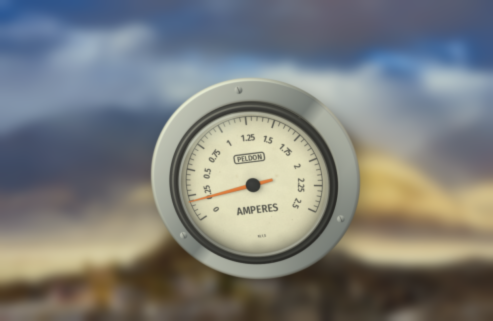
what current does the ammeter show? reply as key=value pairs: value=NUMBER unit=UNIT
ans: value=0.2 unit=A
